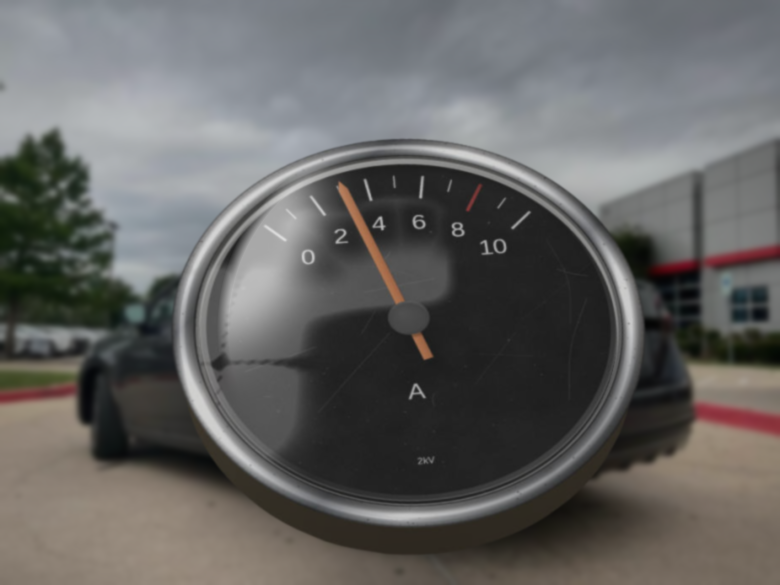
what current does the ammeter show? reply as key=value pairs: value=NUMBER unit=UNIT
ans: value=3 unit=A
